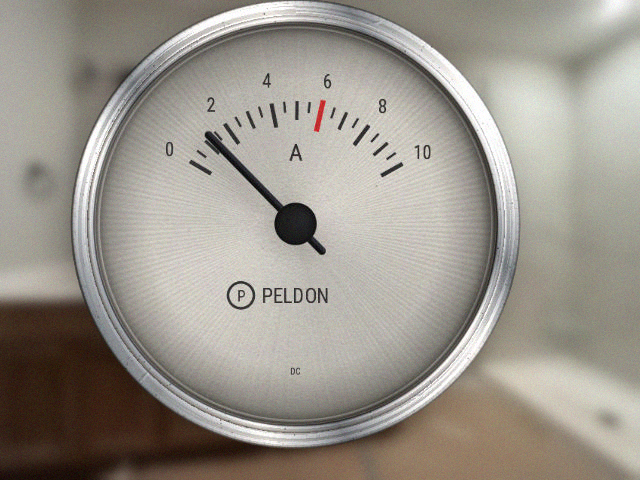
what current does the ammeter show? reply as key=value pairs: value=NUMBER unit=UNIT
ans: value=1.25 unit=A
